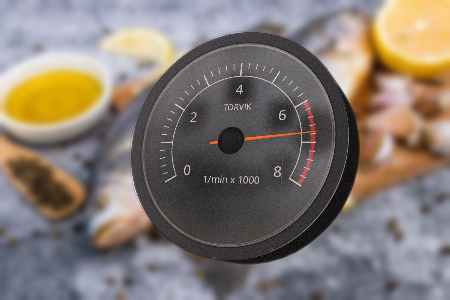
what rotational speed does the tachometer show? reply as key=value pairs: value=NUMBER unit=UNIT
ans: value=6800 unit=rpm
